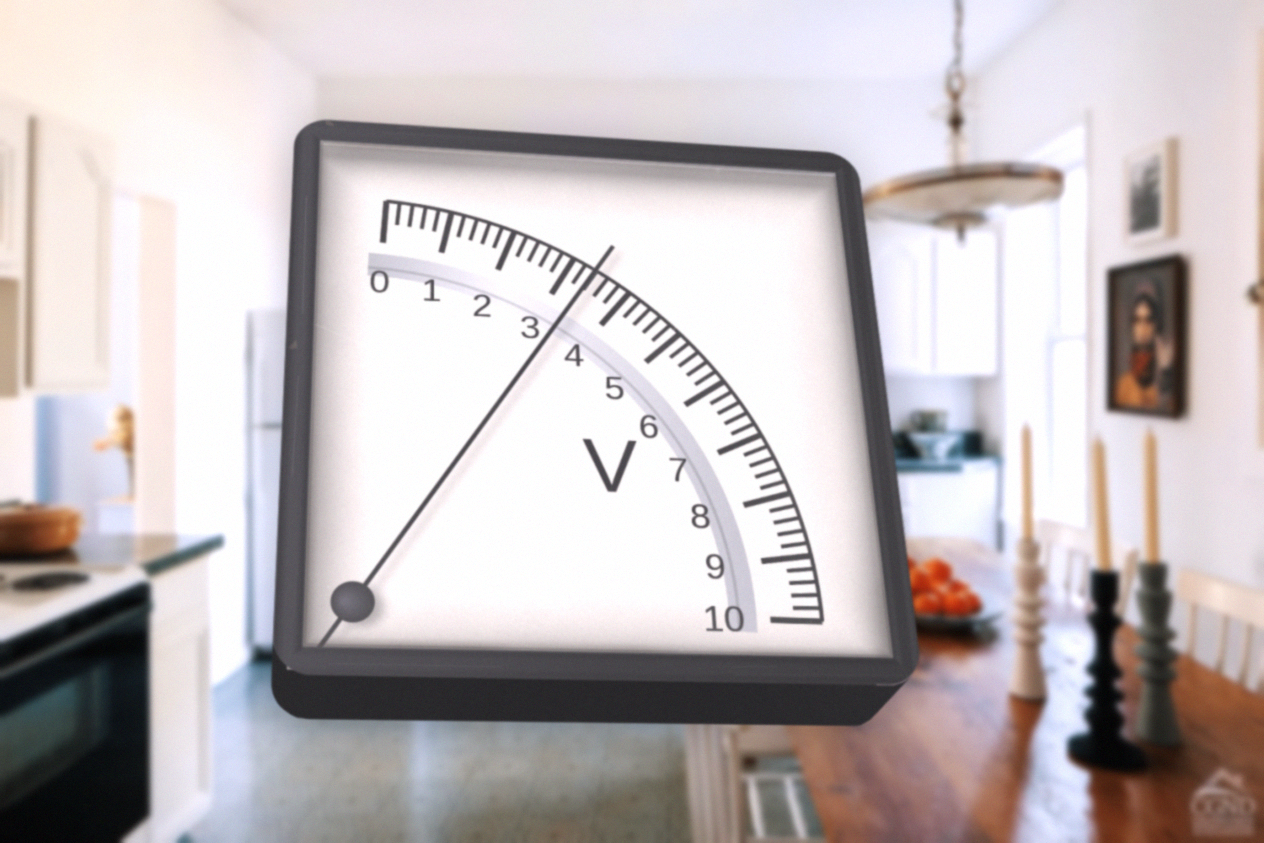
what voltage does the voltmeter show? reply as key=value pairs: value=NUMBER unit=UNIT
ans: value=3.4 unit=V
